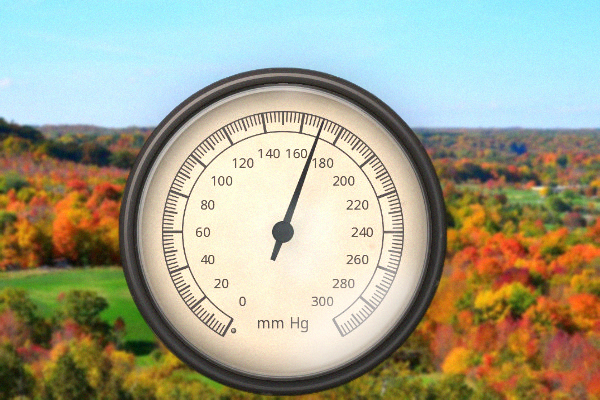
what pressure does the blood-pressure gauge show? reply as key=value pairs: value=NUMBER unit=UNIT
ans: value=170 unit=mmHg
